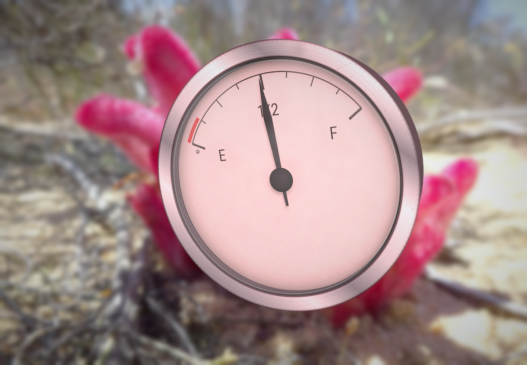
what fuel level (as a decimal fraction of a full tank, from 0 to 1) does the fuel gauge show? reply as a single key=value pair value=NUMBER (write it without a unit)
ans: value=0.5
